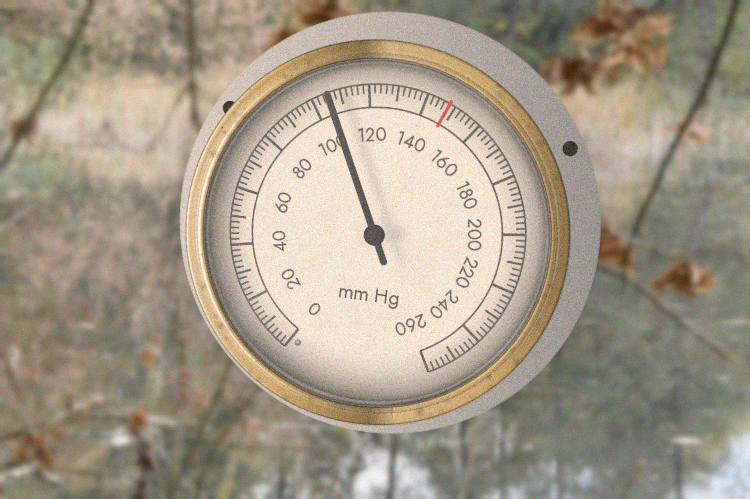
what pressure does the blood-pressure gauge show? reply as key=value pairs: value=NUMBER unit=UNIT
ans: value=106 unit=mmHg
